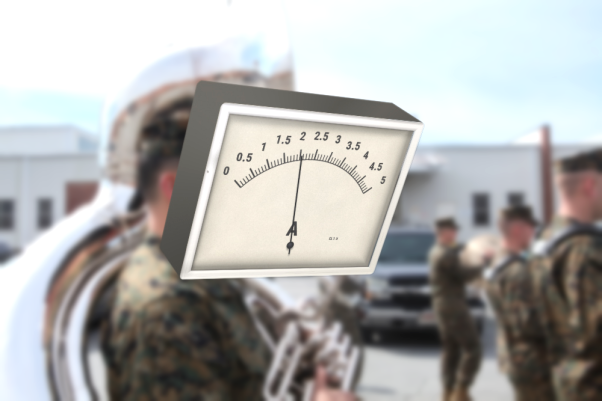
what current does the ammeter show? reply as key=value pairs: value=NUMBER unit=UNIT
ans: value=2 unit=A
